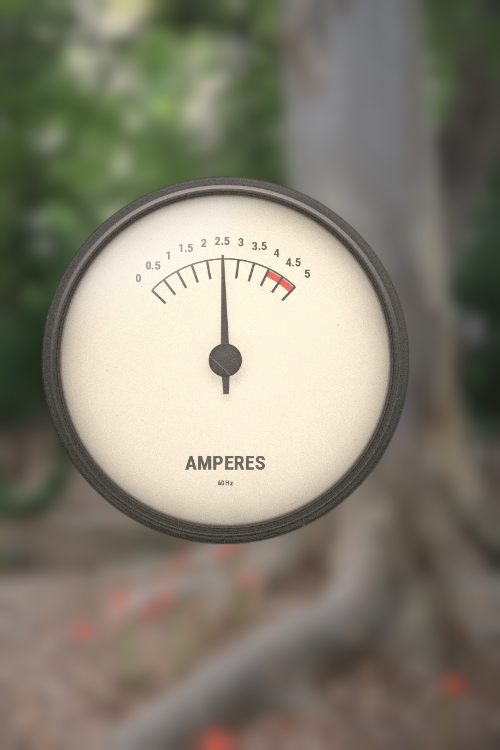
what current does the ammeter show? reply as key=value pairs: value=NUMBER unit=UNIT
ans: value=2.5 unit=A
